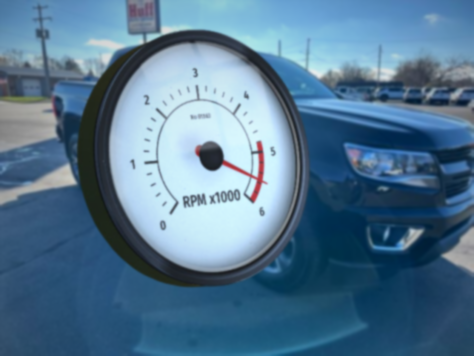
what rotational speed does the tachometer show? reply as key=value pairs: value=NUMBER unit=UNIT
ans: value=5600 unit=rpm
